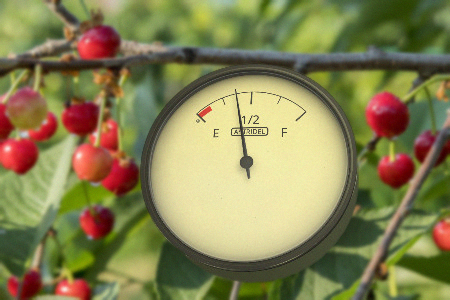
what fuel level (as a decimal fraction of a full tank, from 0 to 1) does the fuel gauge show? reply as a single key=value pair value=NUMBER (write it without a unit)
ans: value=0.375
